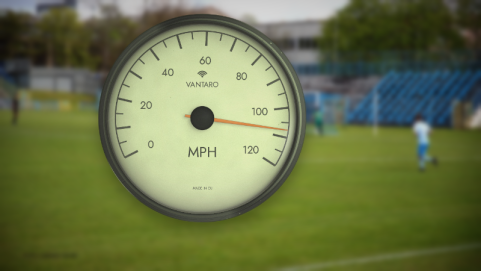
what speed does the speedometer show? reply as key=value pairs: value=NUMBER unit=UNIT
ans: value=107.5 unit=mph
